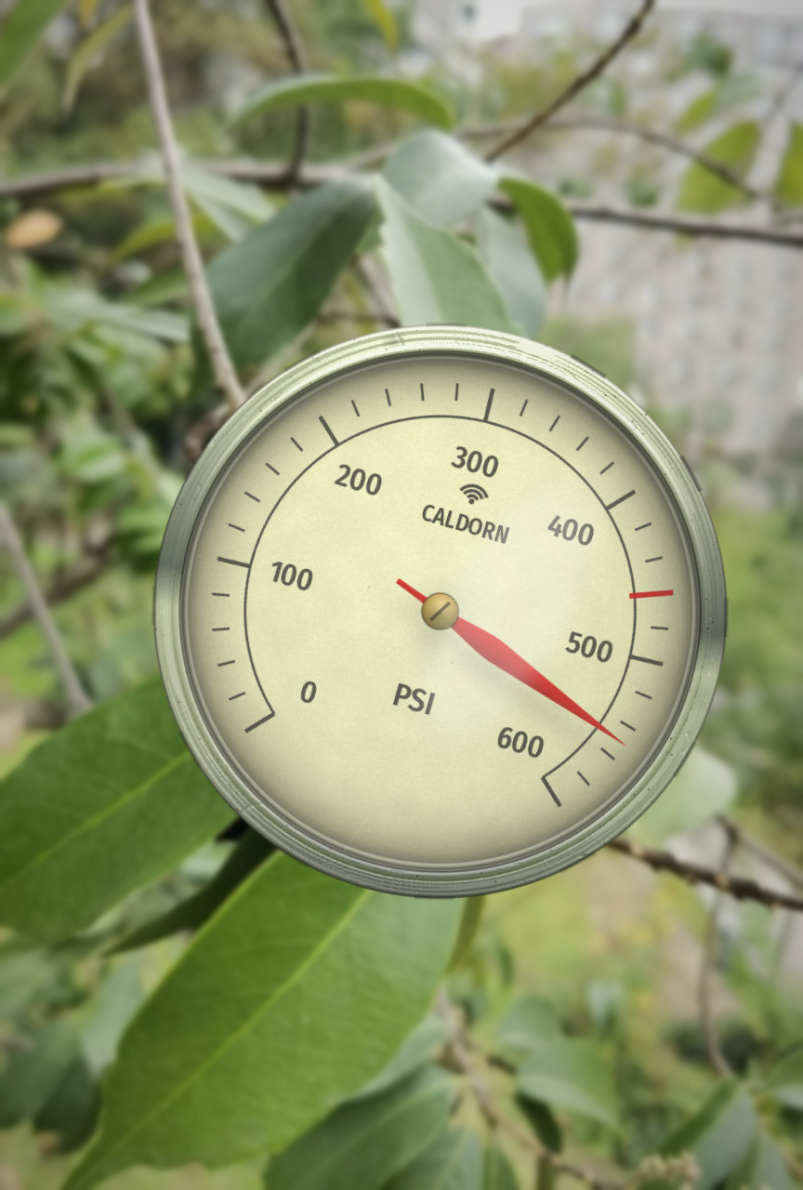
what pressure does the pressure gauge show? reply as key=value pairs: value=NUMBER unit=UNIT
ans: value=550 unit=psi
